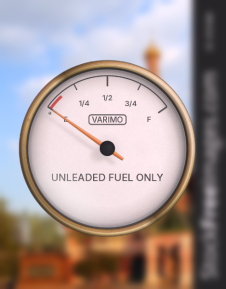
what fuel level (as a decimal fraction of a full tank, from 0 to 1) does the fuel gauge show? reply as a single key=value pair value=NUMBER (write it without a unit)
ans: value=0
